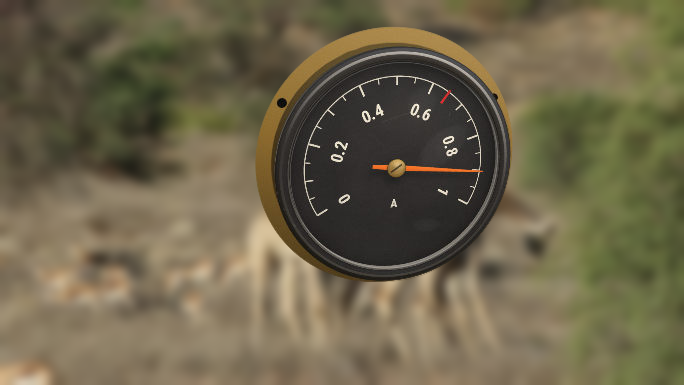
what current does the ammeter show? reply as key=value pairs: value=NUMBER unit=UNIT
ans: value=0.9 unit=A
